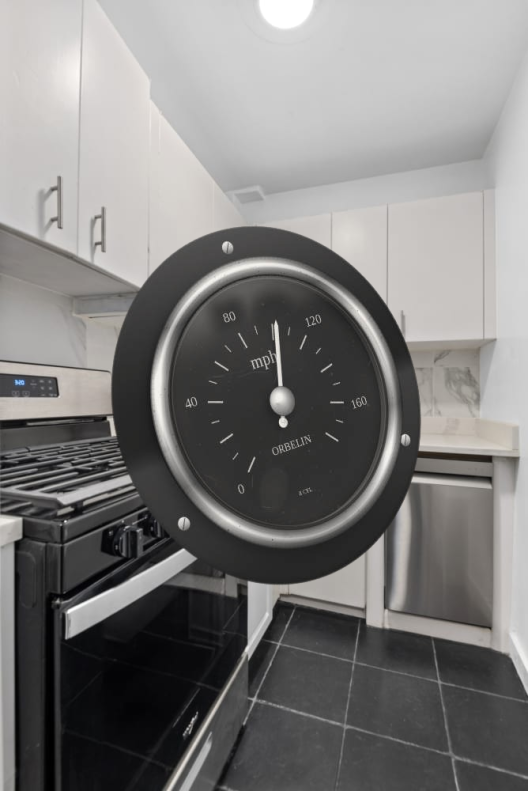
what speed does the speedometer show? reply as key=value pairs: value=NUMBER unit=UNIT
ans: value=100 unit=mph
